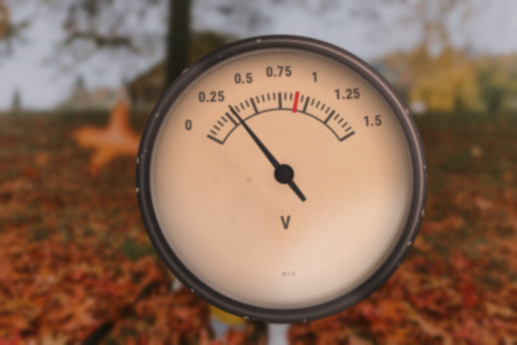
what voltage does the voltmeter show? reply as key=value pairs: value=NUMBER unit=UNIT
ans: value=0.3 unit=V
